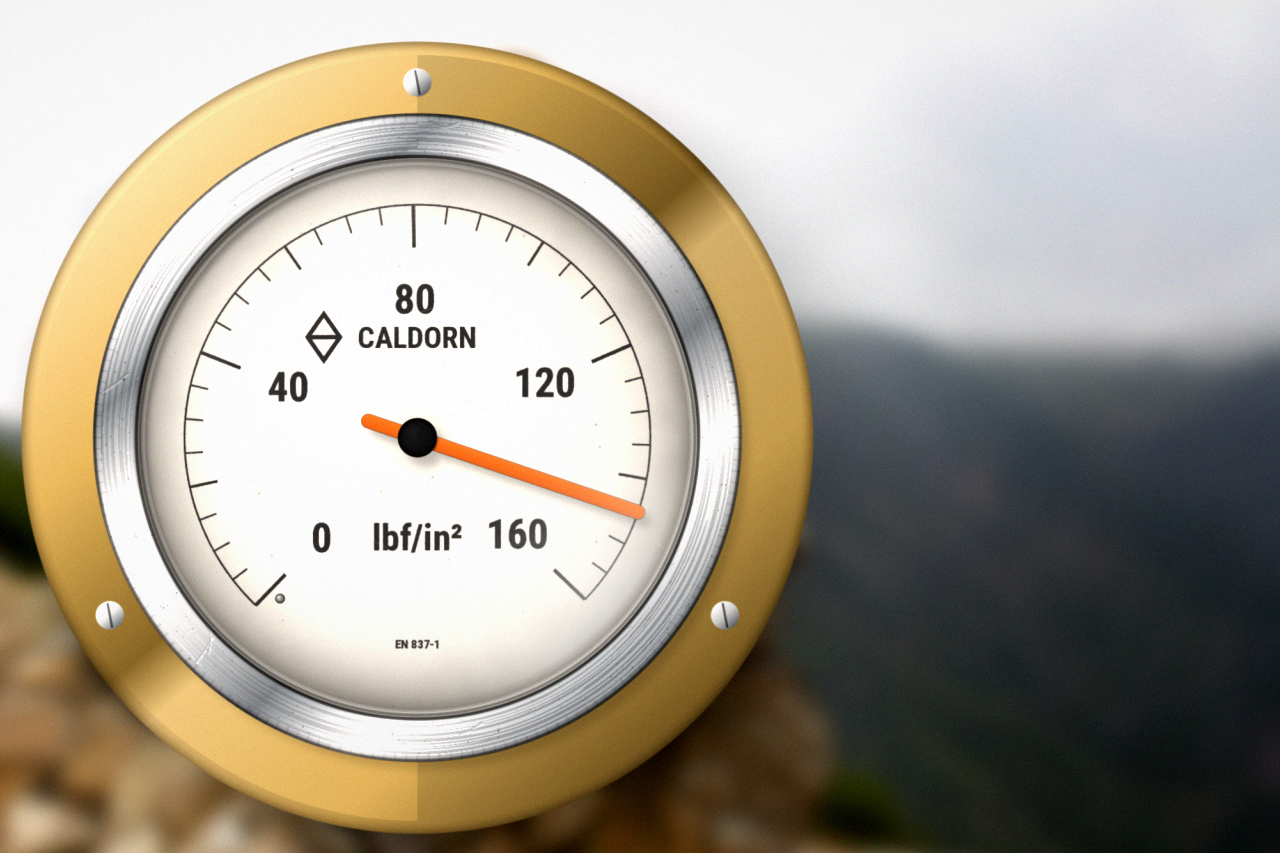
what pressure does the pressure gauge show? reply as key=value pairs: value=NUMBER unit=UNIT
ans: value=145 unit=psi
